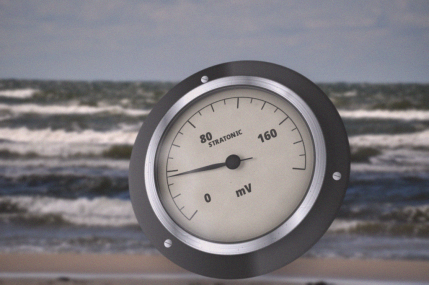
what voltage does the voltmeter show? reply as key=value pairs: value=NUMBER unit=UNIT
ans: value=35 unit=mV
